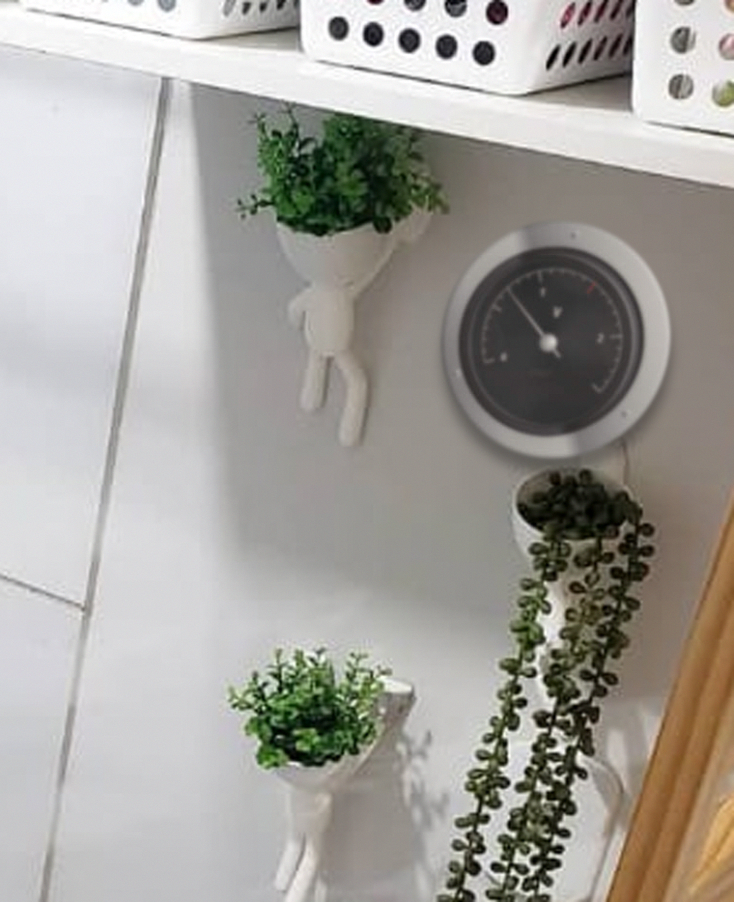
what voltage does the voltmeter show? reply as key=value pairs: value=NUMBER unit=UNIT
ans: value=0.7 unit=V
